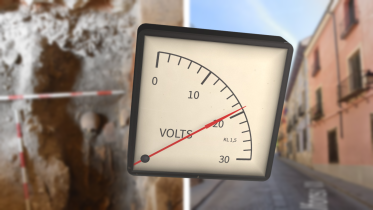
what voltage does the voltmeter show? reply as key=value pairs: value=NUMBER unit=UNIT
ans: value=19 unit=V
